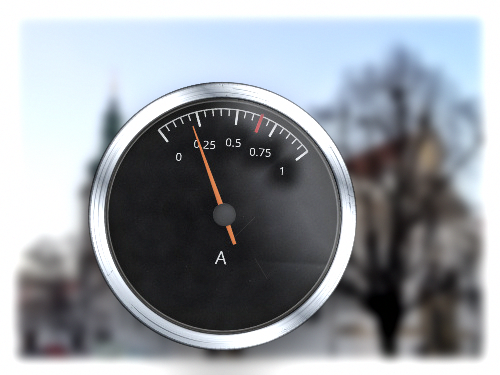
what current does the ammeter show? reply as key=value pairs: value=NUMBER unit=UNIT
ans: value=0.2 unit=A
